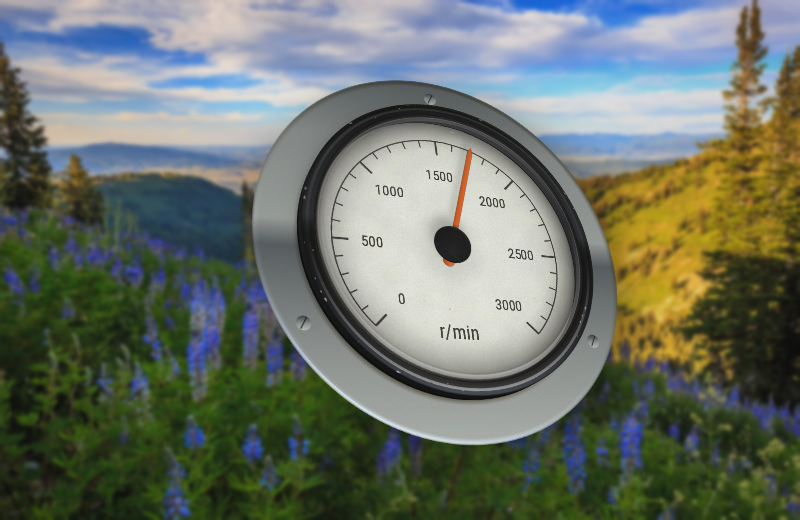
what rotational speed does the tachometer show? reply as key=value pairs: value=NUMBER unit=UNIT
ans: value=1700 unit=rpm
